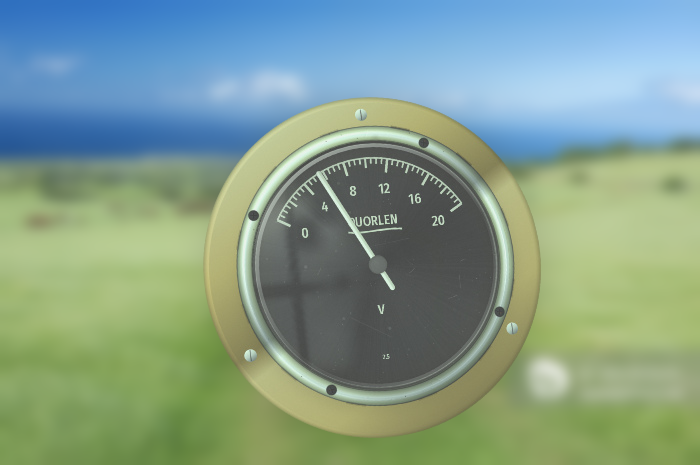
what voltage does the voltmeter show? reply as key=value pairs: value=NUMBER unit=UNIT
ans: value=5.5 unit=V
